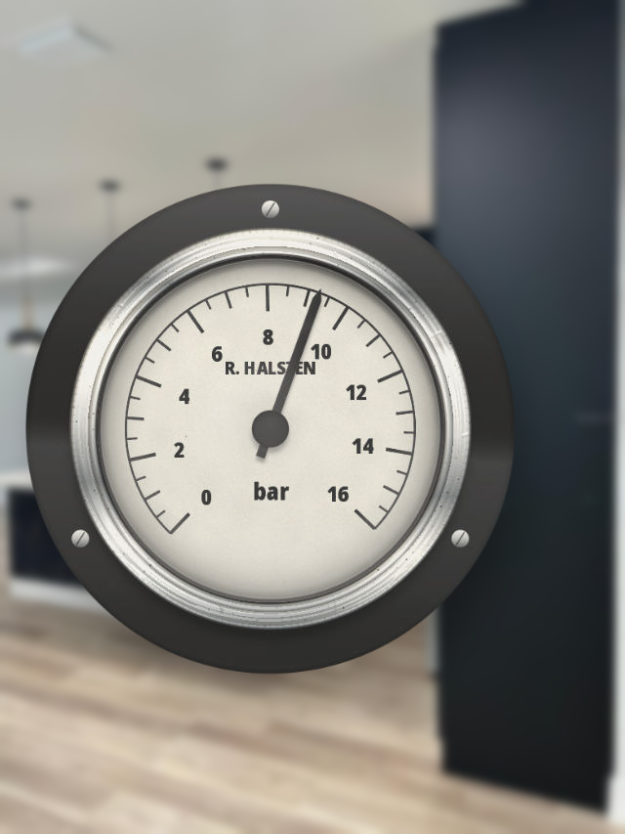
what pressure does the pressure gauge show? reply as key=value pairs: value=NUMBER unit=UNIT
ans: value=9.25 unit=bar
